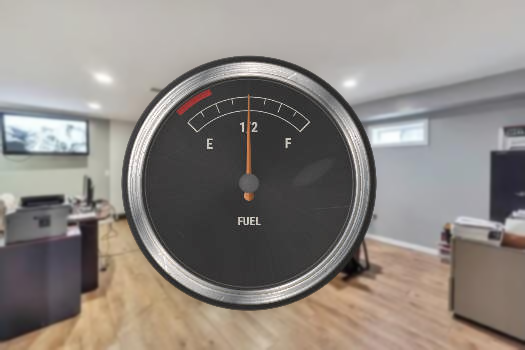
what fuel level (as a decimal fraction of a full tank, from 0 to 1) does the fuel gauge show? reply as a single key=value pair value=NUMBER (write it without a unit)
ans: value=0.5
